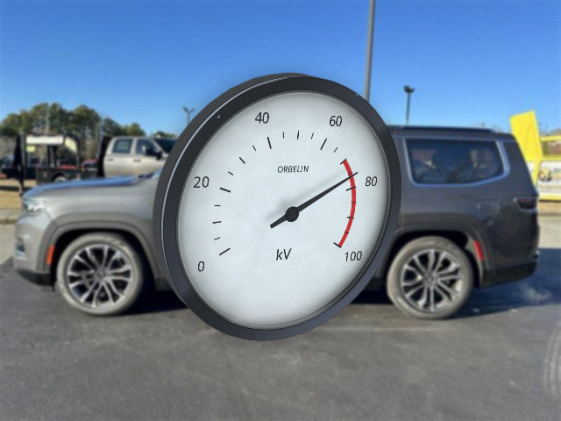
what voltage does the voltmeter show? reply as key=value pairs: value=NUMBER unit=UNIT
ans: value=75 unit=kV
